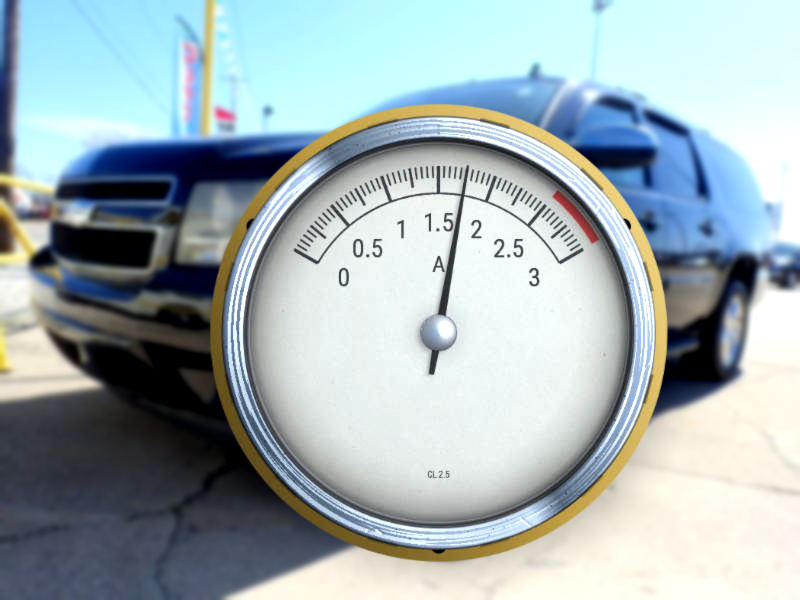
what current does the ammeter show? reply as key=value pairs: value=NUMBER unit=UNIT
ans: value=1.75 unit=A
